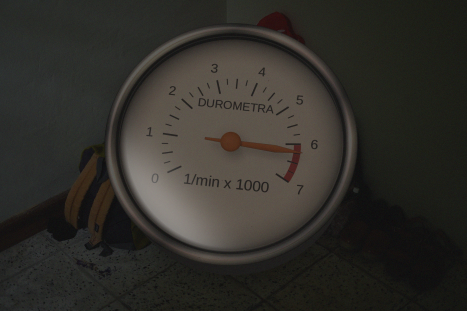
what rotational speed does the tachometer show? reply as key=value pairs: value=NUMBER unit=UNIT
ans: value=6250 unit=rpm
